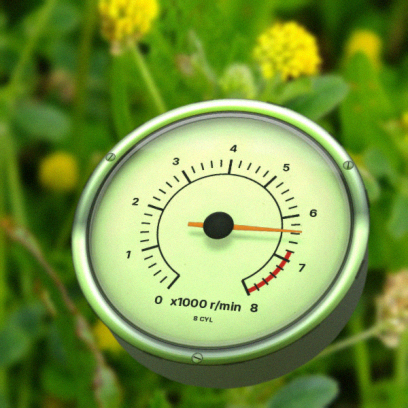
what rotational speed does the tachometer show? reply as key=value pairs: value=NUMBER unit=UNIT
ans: value=6400 unit=rpm
